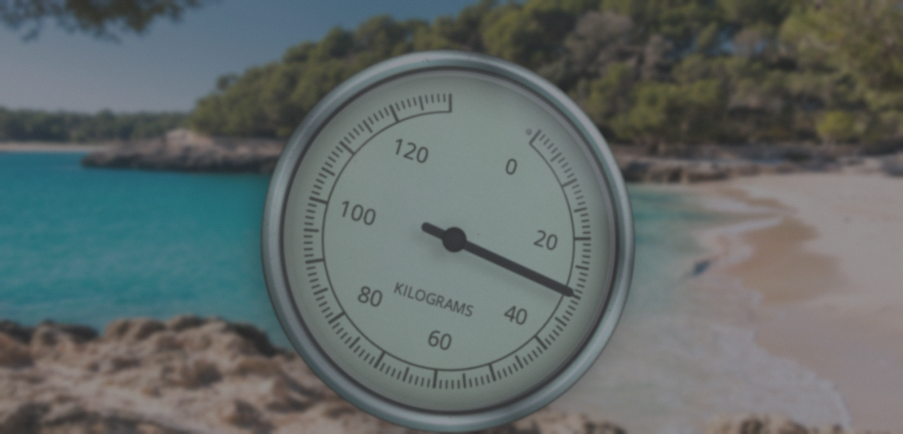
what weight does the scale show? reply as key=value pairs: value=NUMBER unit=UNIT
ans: value=30 unit=kg
